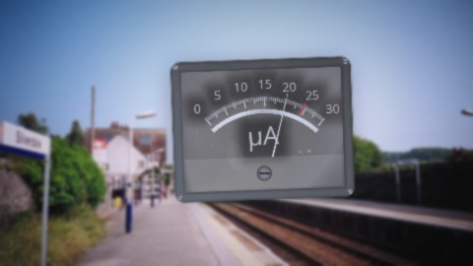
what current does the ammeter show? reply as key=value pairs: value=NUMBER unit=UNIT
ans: value=20 unit=µA
